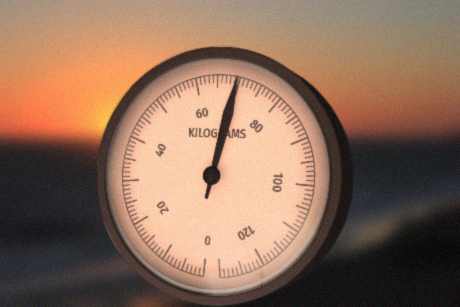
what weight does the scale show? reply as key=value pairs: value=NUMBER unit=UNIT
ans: value=70 unit=kg
